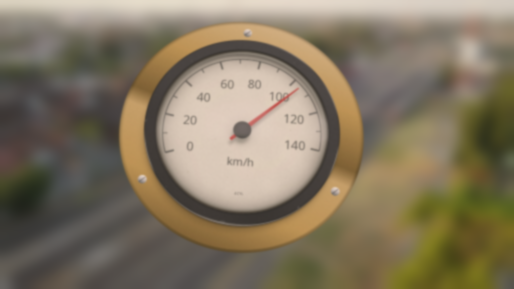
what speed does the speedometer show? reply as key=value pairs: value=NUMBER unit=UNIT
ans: value=105 unit=km/h
